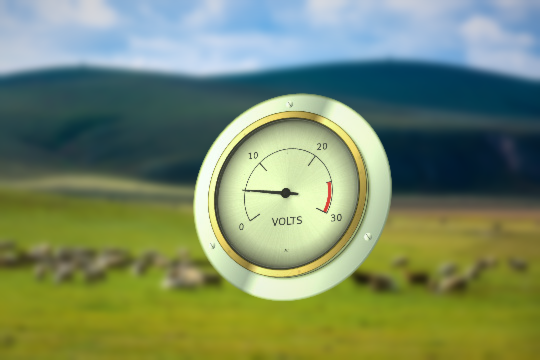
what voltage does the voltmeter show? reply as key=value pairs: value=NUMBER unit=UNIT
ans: value=5 unit=V
